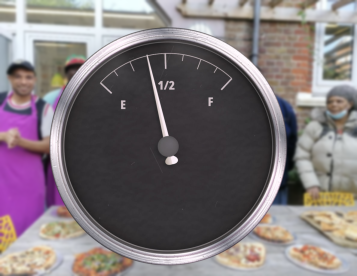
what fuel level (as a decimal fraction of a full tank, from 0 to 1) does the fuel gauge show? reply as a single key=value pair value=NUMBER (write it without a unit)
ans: value=0.375
